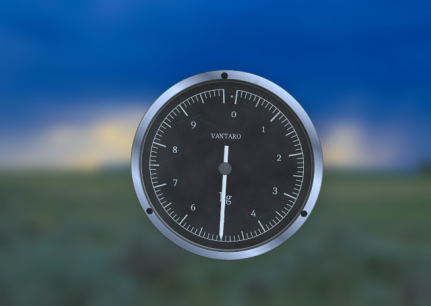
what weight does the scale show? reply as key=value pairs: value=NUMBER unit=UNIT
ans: value=5 unit=kg
